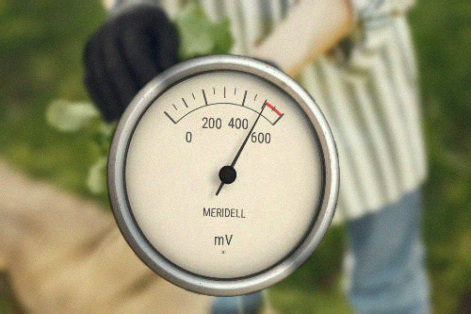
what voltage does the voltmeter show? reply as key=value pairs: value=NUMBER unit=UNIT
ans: value=500 unit=mV
